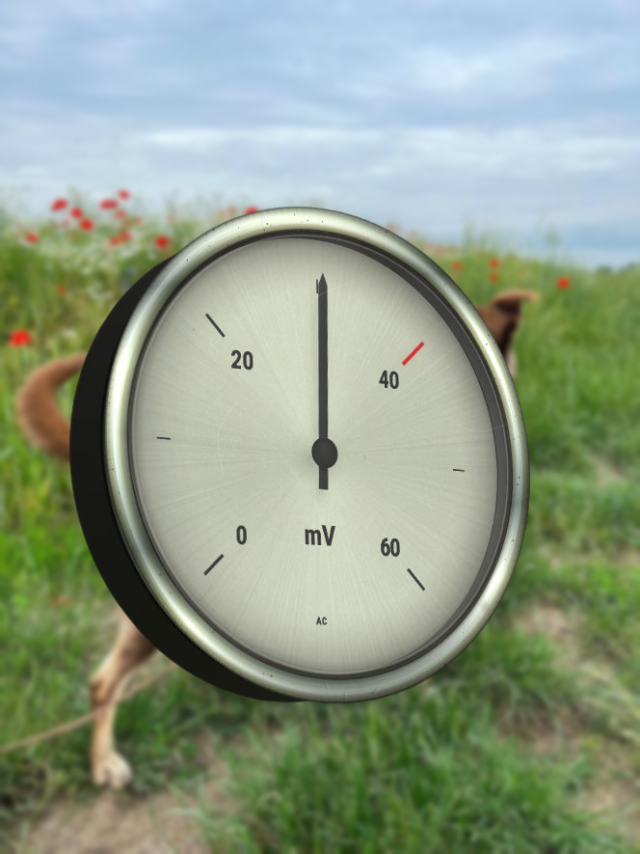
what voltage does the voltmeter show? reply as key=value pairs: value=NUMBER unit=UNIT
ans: value=30 unit=mV
